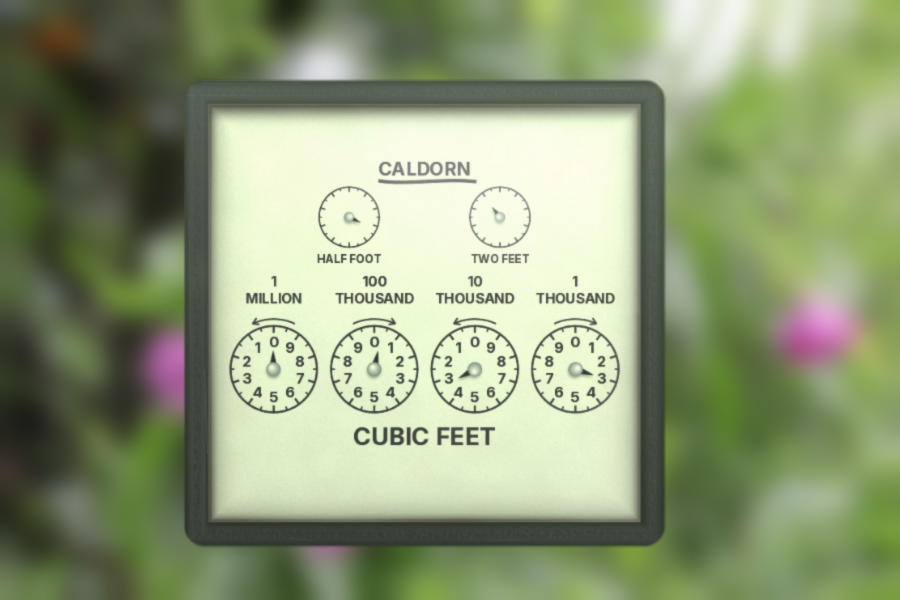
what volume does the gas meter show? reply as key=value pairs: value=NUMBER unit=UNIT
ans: value=3300 unit=ft³
